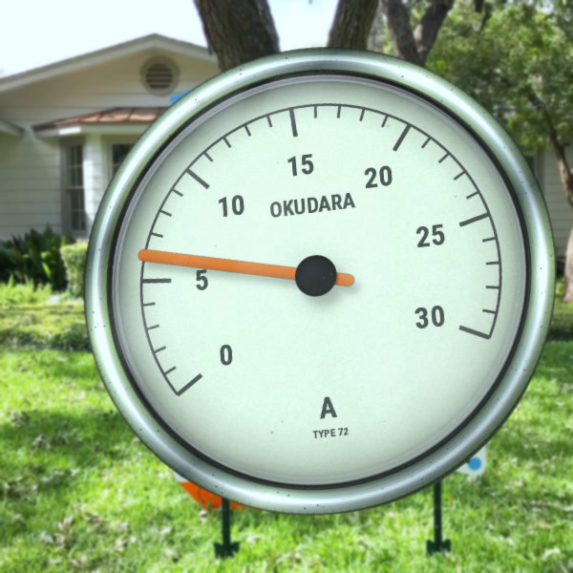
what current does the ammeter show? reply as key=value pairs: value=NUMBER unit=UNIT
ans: value=6 unit=A
